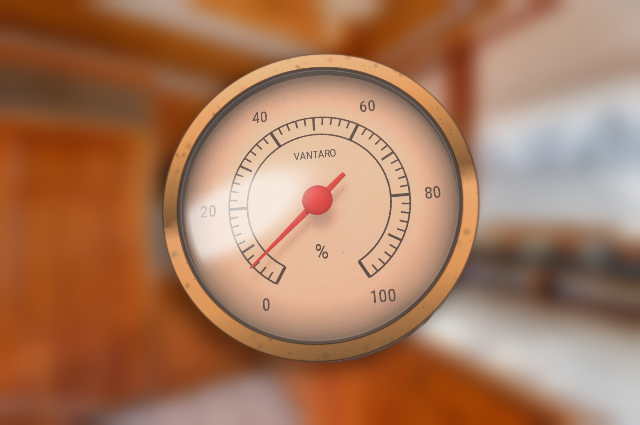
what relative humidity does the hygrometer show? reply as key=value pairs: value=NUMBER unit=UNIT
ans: value=6 unit=%
